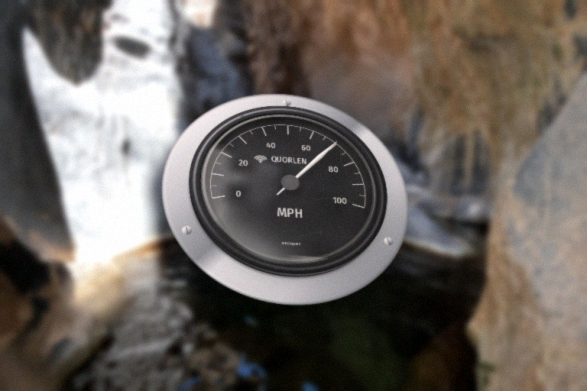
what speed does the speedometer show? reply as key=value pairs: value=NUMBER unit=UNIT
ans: value=70 unit=mph
